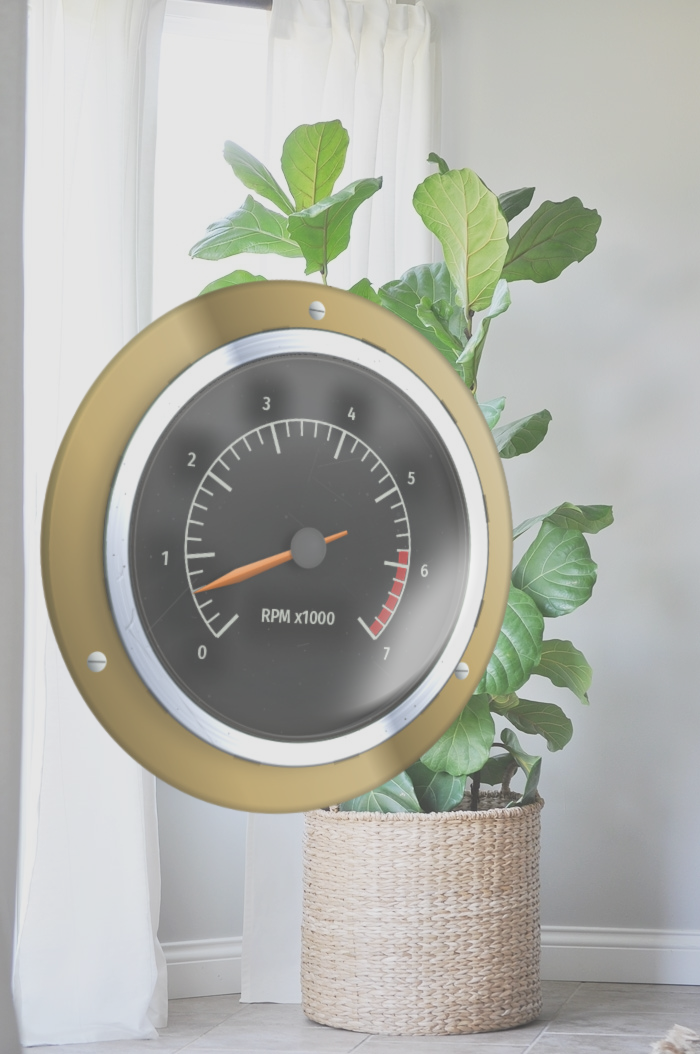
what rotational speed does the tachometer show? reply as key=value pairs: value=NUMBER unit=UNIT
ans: value=600 unit=rpm
